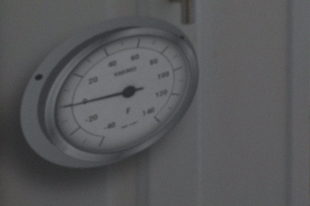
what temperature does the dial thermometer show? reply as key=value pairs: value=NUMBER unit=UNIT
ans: value=0 unit=°F
